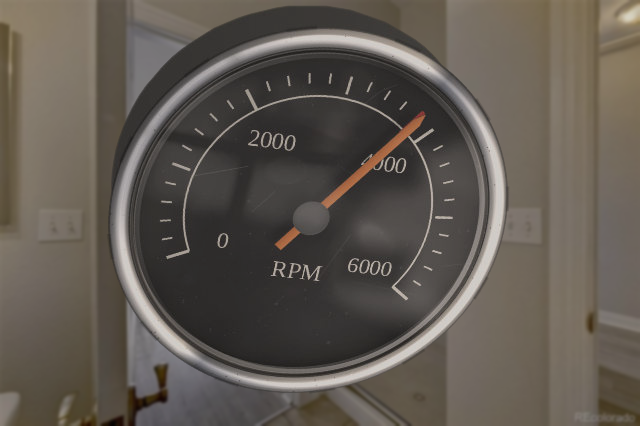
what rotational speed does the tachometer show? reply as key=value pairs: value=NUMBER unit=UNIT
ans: value=3800 unit=rpm
